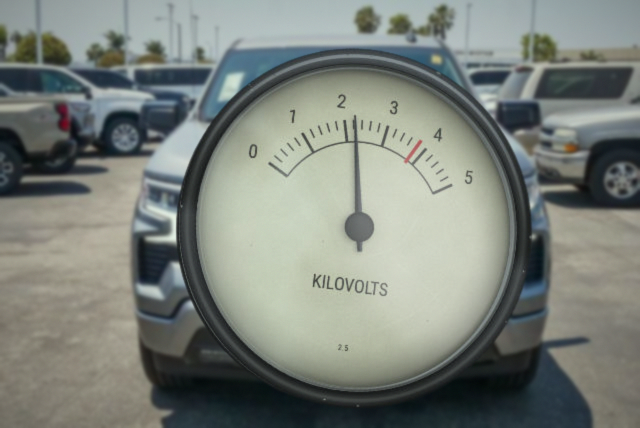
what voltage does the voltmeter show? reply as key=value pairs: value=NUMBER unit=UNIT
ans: value=2.2 unit=kV
